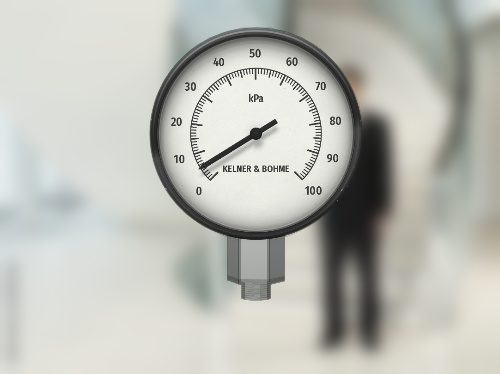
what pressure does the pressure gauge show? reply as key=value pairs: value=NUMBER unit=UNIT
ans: value=5 unit=kPa
